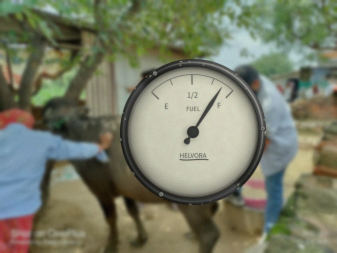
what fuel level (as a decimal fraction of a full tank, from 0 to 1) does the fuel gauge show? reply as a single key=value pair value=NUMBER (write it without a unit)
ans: value=0.875
